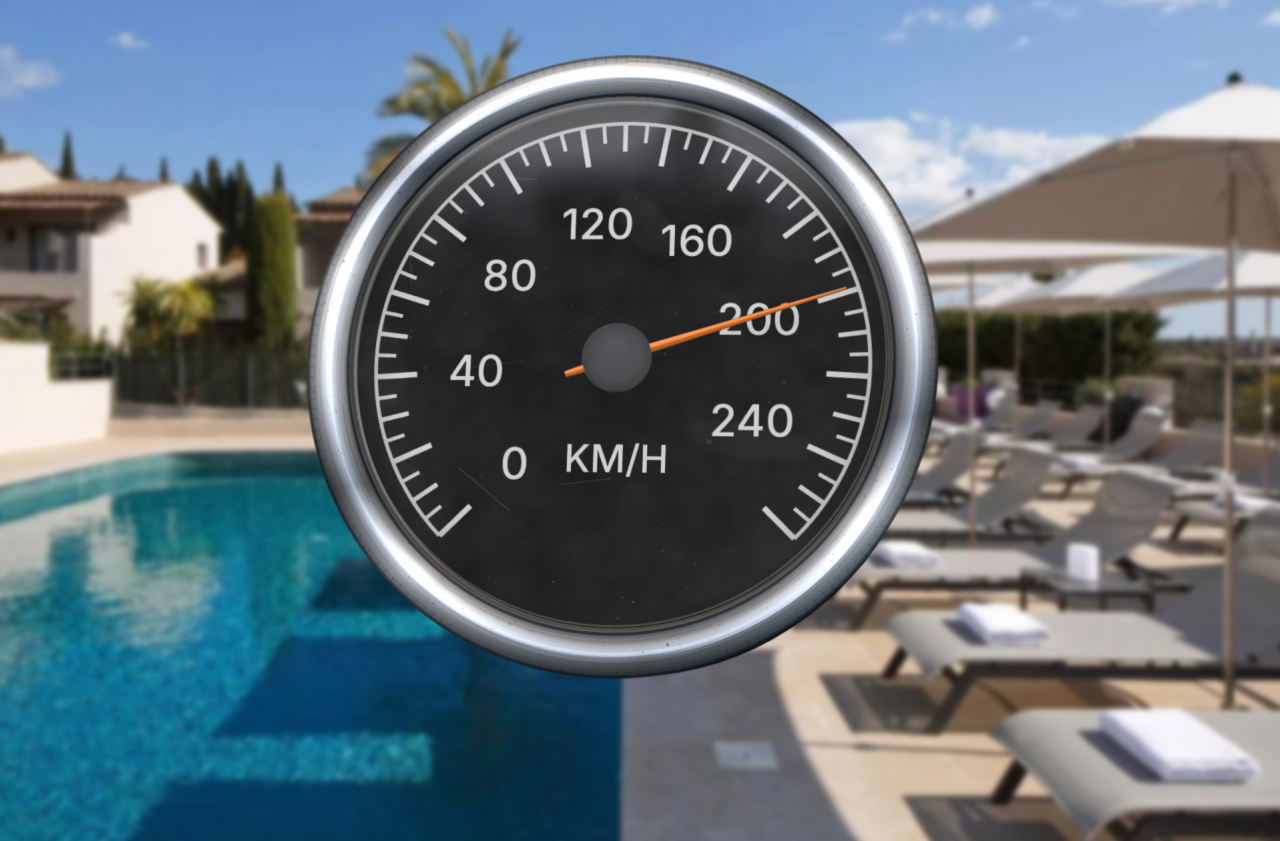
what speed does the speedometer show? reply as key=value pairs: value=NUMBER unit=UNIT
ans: value=200 unit=km/h
